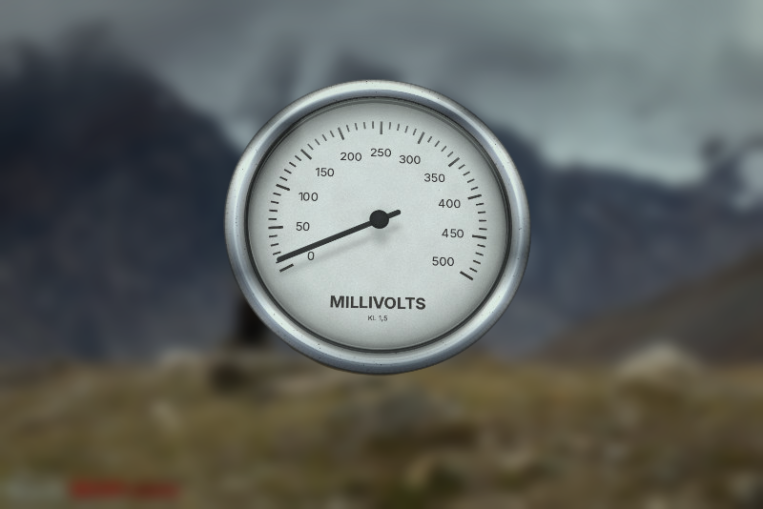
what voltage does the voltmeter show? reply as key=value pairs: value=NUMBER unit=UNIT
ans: value=10 unit=mV
